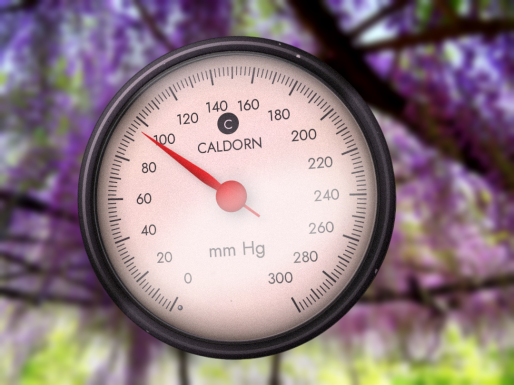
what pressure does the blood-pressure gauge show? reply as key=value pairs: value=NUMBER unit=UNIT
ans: value=96 unit=mmHg
